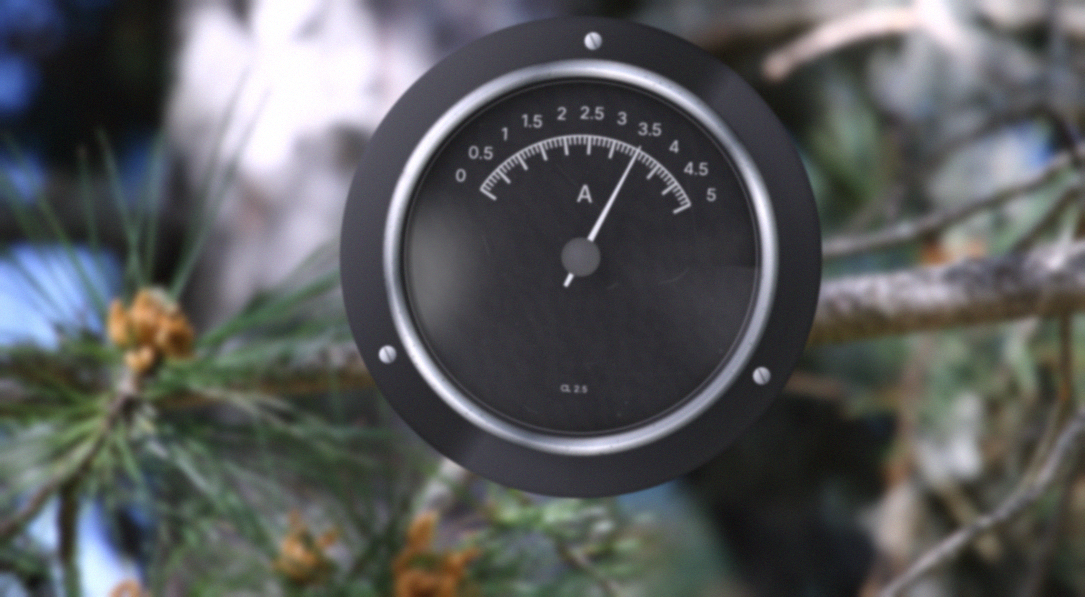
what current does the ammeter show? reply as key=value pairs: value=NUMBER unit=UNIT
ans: value=3.5 unit=A
